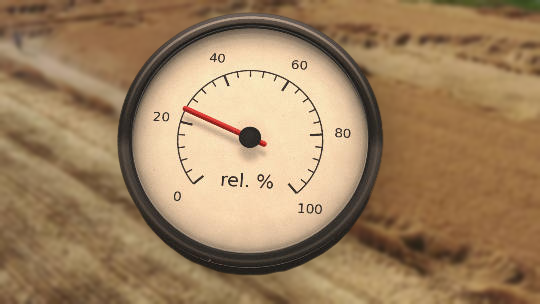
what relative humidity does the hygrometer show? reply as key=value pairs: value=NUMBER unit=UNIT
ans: value=24 unit=%
